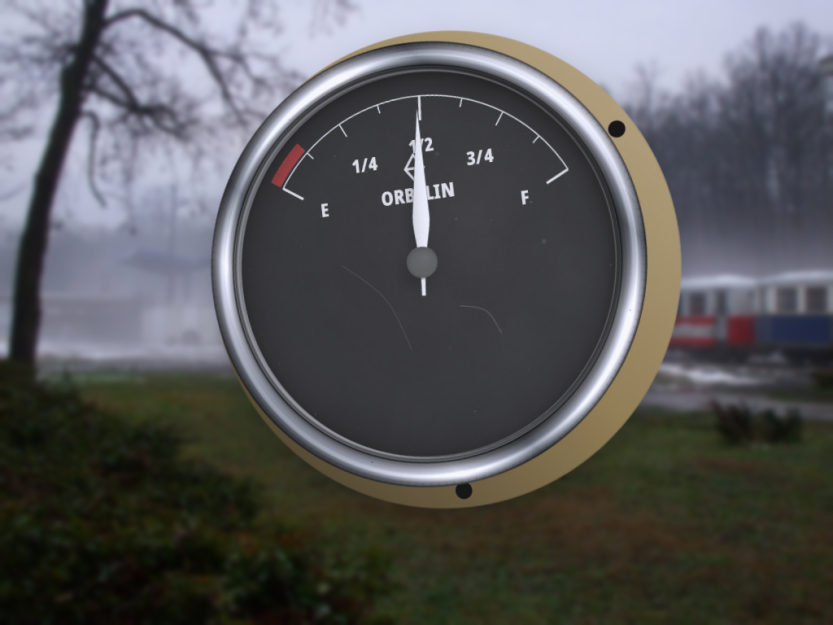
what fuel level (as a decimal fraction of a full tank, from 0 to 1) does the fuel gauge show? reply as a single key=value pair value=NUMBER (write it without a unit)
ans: value=0.5
